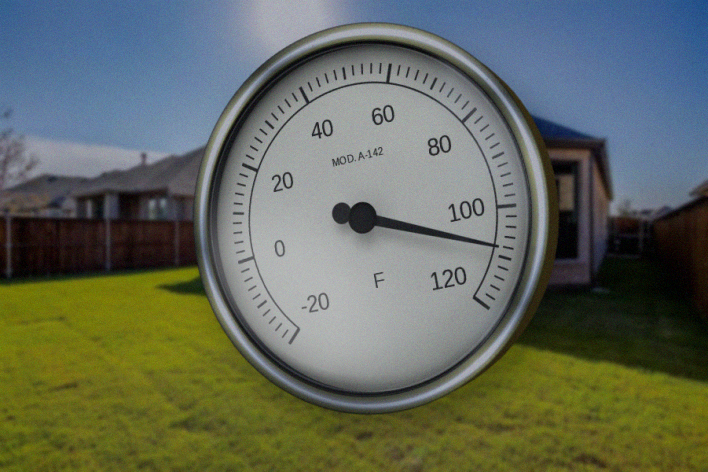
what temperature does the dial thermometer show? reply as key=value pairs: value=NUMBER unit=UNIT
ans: value=108 unit=°F
